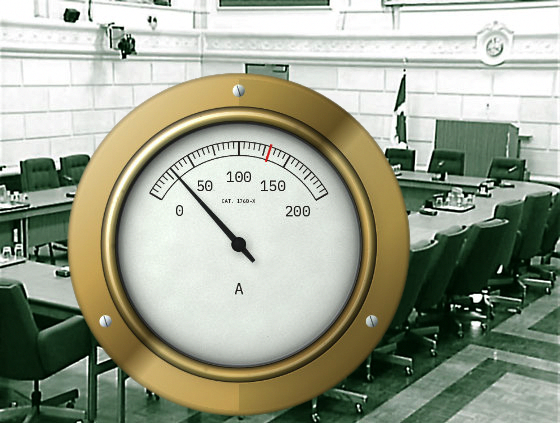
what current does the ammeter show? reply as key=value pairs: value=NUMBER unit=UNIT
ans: value=30 unit=A
